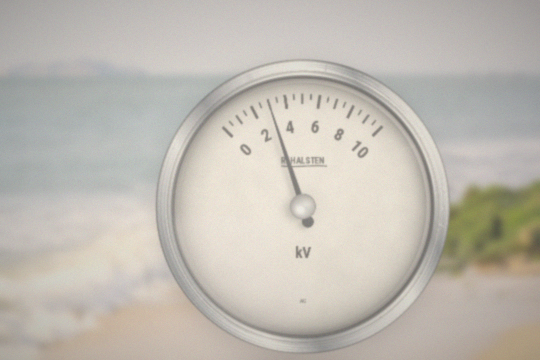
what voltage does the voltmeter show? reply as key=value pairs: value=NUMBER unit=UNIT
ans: value=3 unit=kV
